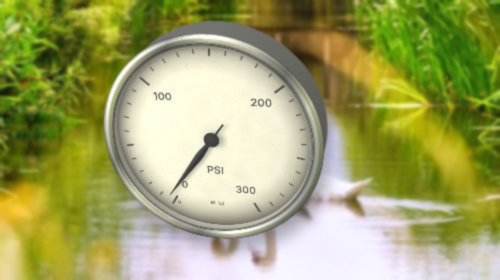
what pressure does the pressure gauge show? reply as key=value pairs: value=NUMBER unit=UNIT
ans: value=5 unit=psi
